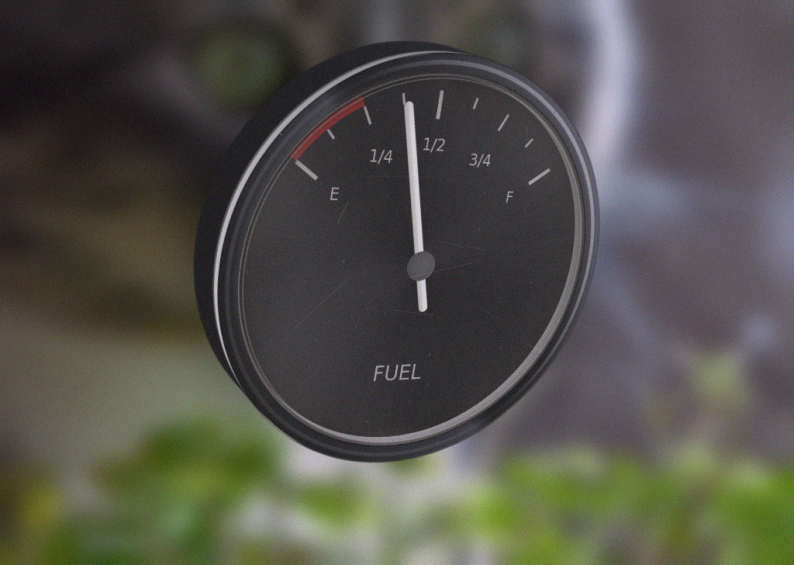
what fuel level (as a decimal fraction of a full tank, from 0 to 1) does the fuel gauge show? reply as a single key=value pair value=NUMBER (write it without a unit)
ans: value=0.375
